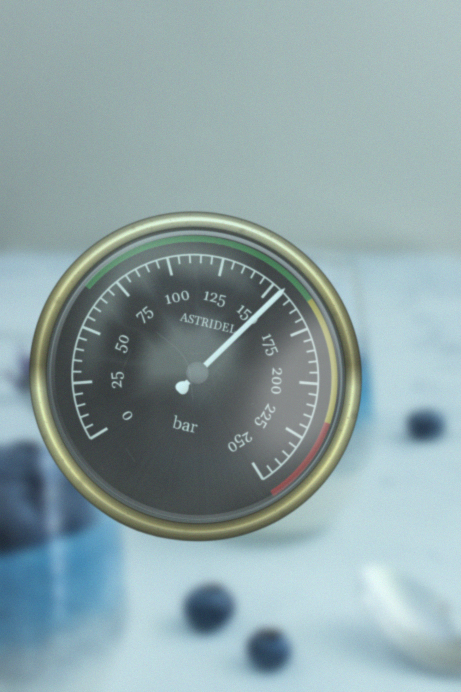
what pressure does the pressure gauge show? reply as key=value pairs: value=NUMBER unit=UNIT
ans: value=155 unit=bar
